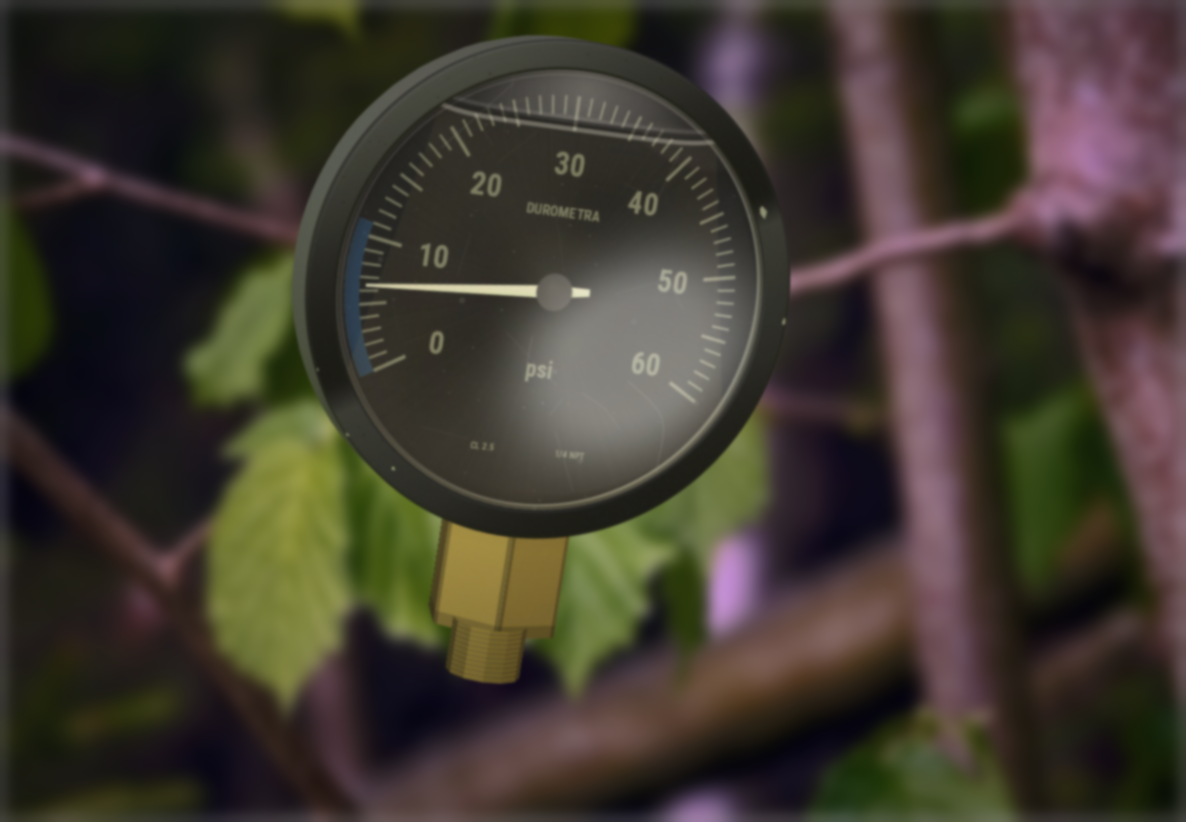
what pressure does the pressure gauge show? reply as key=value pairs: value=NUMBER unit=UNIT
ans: value=6.5 unit=psi
